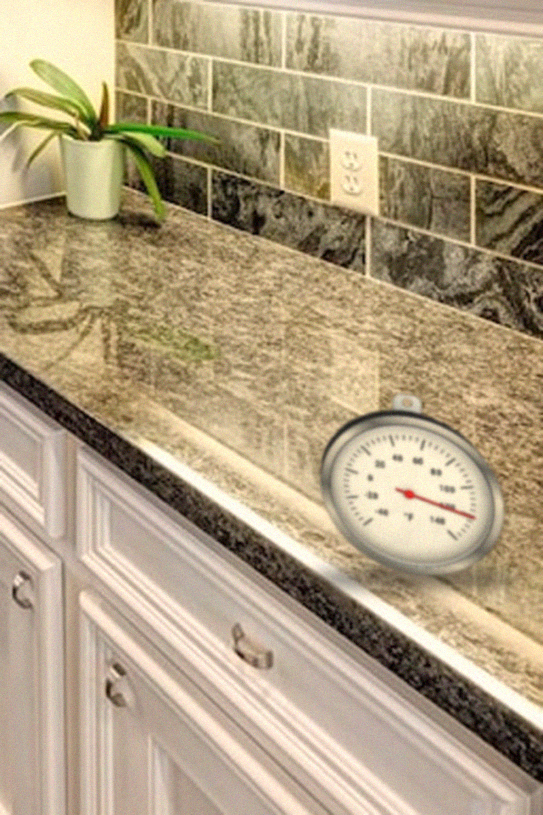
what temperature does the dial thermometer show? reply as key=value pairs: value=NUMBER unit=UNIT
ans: value=120 unit=°F
